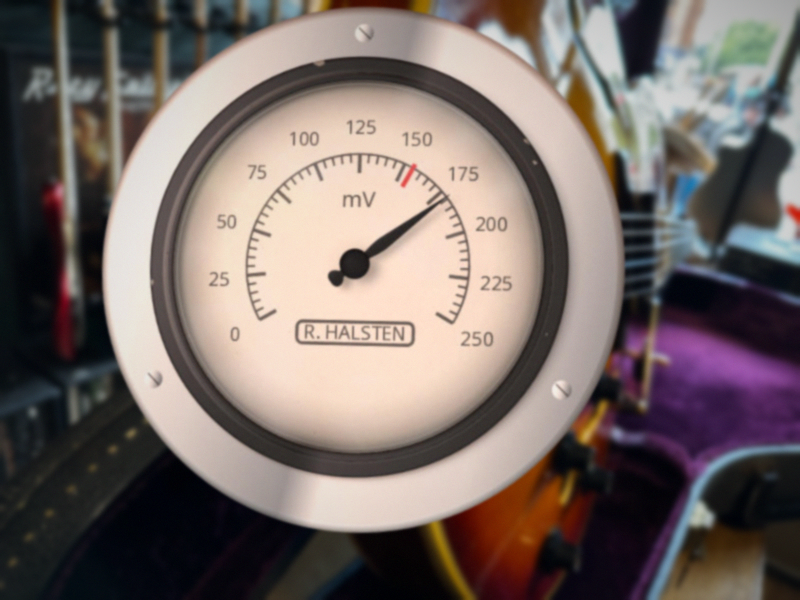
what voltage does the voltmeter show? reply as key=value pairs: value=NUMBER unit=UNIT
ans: value=180 unit=mV
